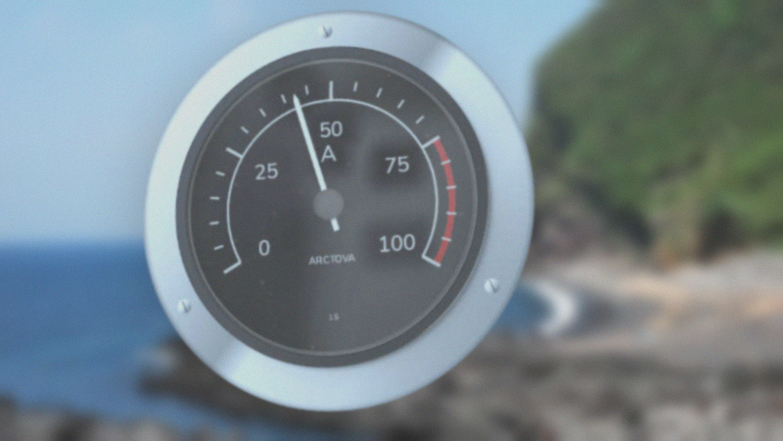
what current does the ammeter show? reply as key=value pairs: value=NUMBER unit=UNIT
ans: value=42.5 unit=A
